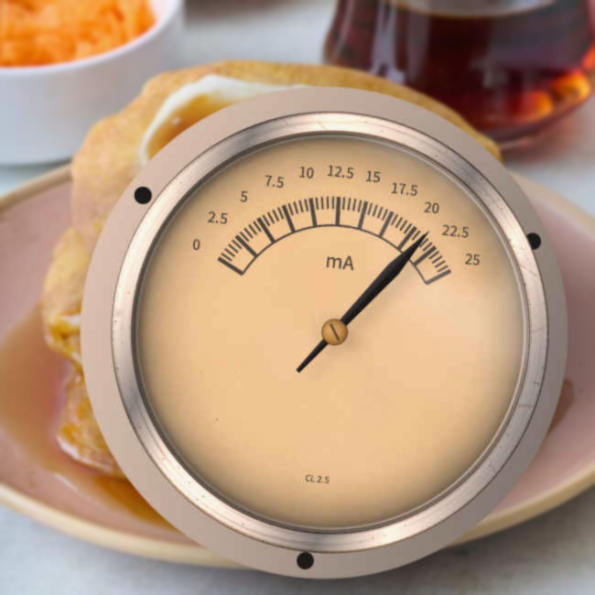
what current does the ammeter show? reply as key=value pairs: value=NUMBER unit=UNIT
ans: value=21 unit=mA
